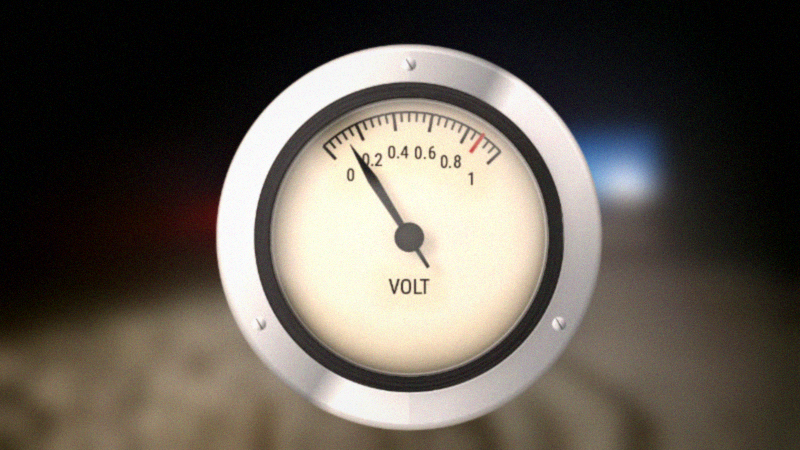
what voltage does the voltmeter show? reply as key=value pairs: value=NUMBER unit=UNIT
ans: value=0.12 unit=V
